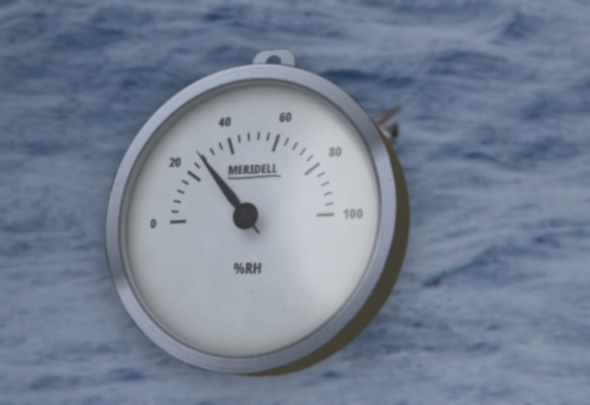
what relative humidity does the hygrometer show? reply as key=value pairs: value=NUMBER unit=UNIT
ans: value=28 unit=%
